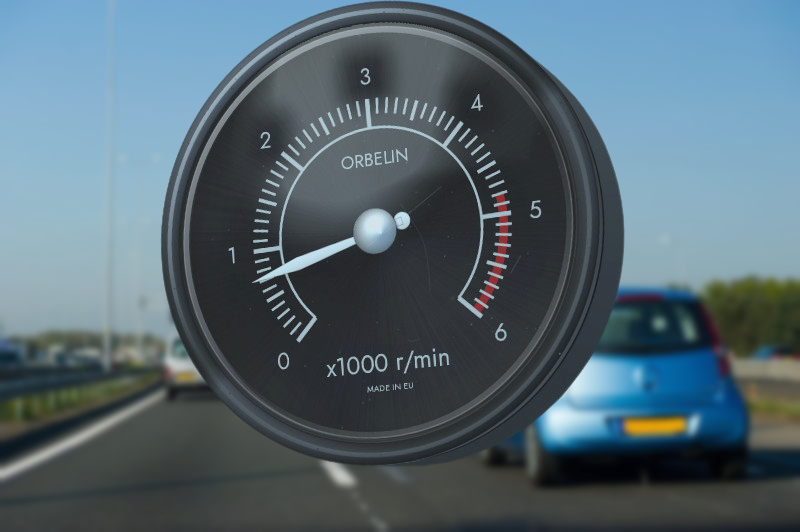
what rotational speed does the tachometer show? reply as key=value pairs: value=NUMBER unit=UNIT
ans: value=700 unit=rpm
